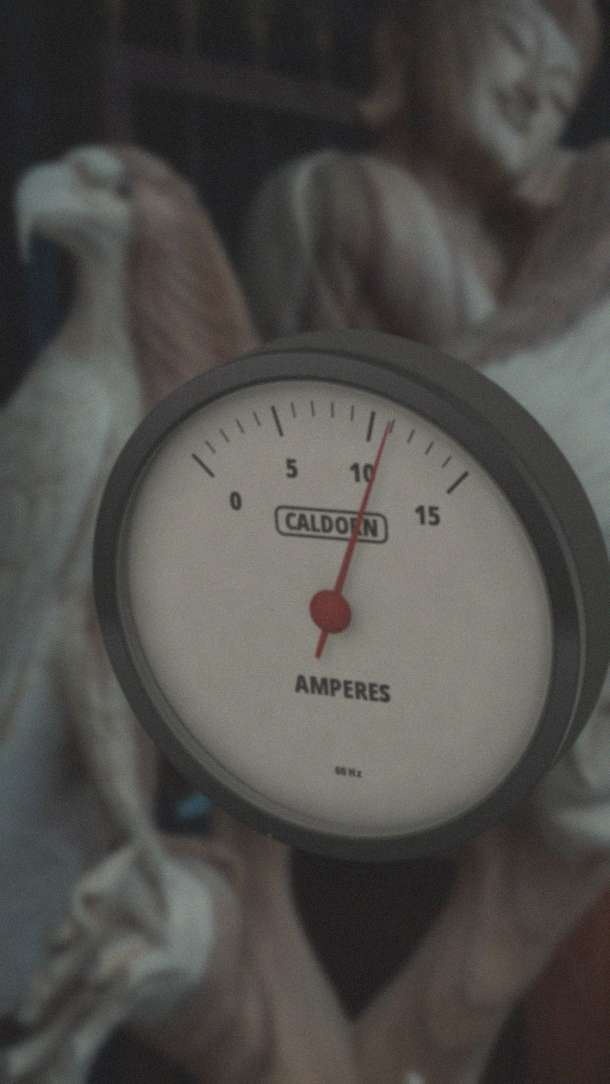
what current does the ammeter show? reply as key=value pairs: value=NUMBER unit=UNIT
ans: value=11 unit=A
